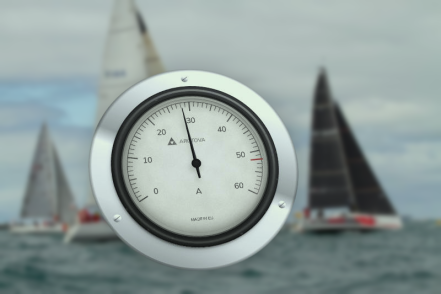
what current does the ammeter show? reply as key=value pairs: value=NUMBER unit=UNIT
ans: value=28 unit=A
